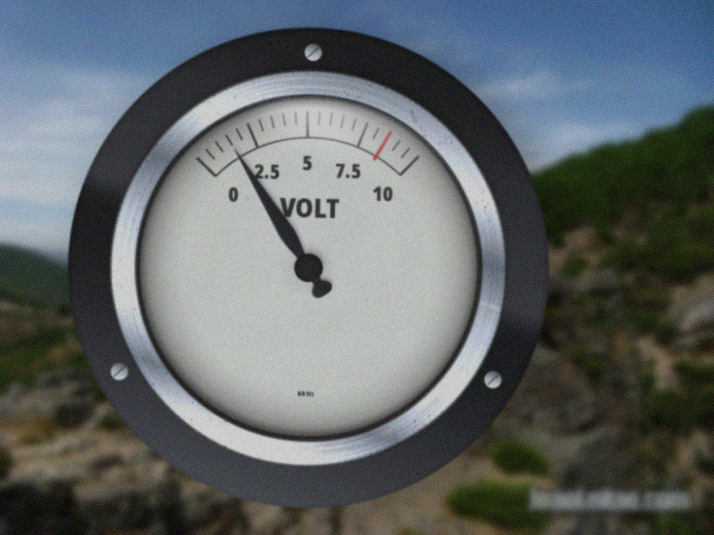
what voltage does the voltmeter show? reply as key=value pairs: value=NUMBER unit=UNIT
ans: value=1.5 unit=V
